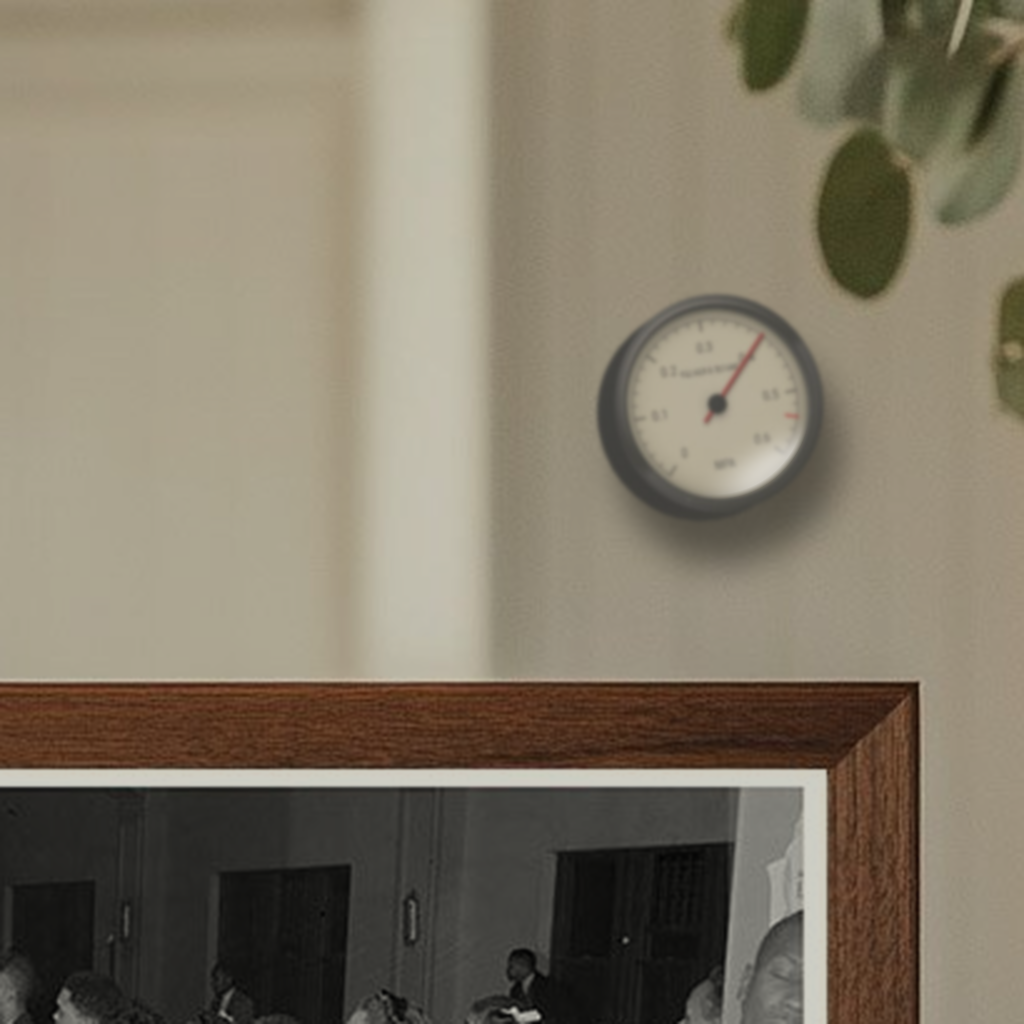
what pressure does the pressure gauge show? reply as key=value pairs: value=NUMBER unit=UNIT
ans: value=0.4 unit=MPa
